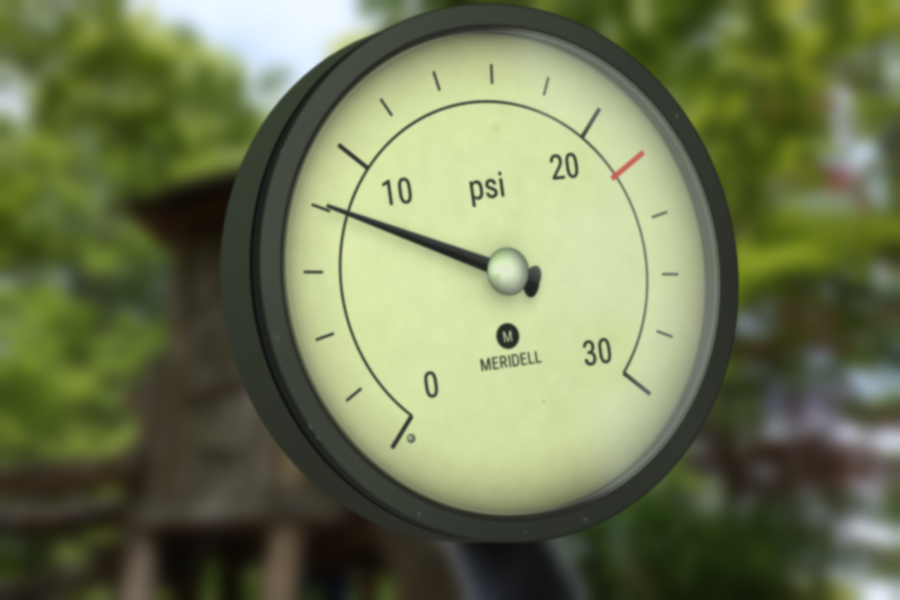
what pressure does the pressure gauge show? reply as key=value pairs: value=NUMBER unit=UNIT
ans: value=8 unit=psi
